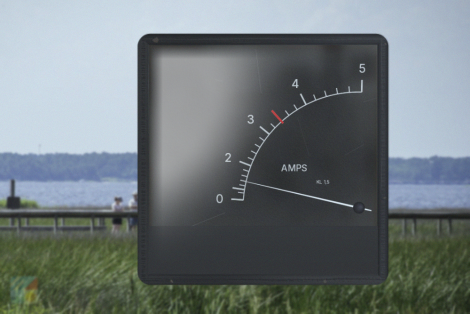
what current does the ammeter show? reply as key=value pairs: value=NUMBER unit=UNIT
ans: value=1.4 unit=A
